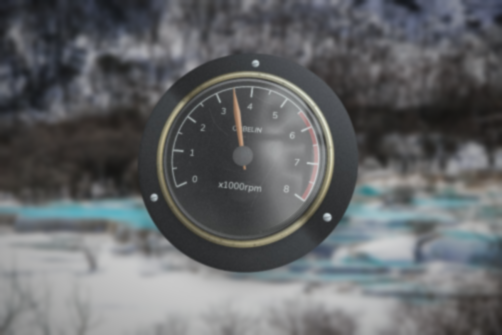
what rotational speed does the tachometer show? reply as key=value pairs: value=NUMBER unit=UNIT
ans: value=3500 unit=rpm
